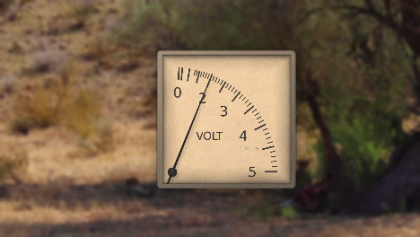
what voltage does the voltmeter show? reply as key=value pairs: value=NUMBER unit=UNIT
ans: value=2 unit=V
